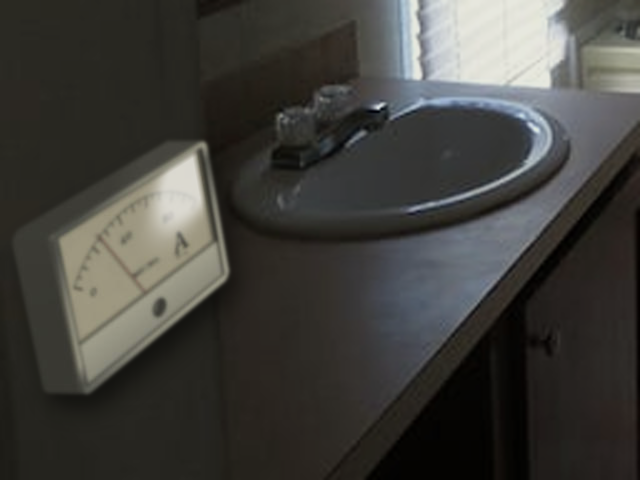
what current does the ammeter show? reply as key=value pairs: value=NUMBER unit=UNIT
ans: value=25 unit=A
